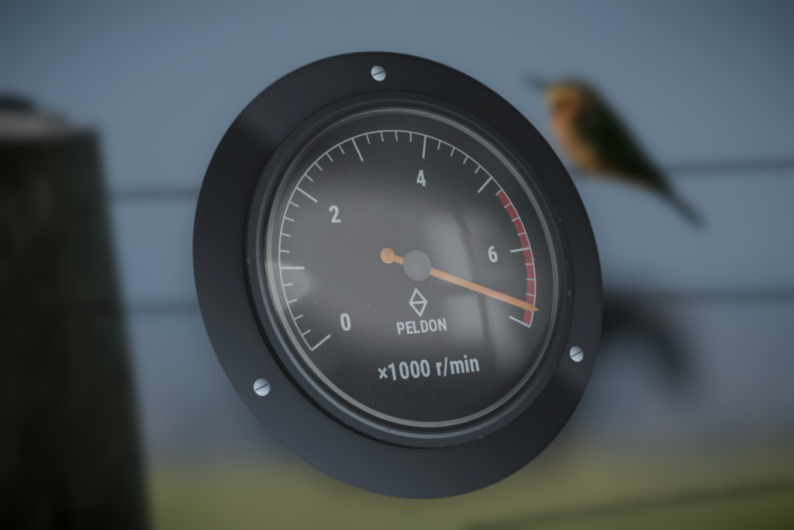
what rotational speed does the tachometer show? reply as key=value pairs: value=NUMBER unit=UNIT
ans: value=6800 unit=rpm
